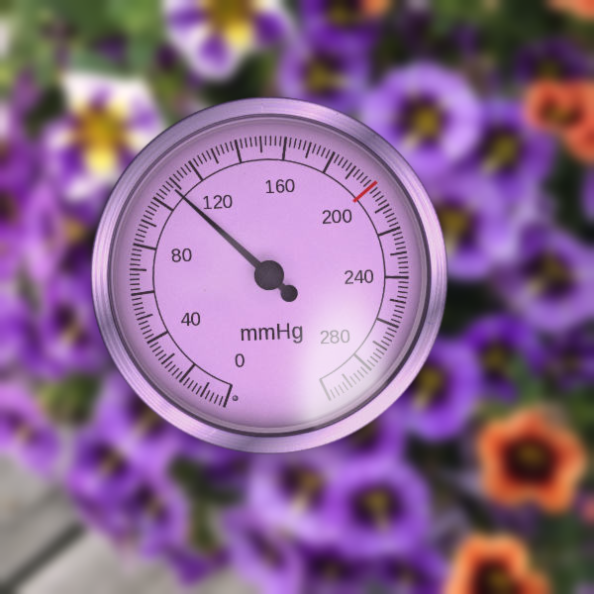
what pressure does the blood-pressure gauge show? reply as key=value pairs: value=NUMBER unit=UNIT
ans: value=108 unit=mmHg
